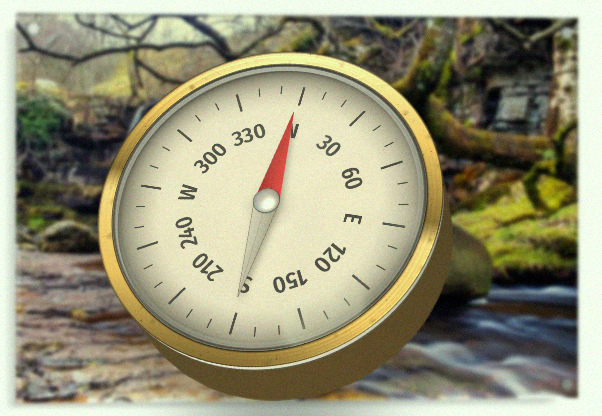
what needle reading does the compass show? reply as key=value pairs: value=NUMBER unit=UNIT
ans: value=0 unit=°
